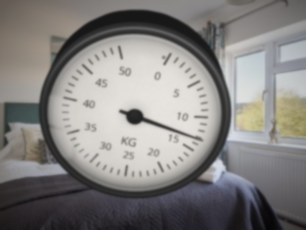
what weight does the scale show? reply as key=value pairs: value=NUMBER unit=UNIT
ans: value=13 unit=kg
